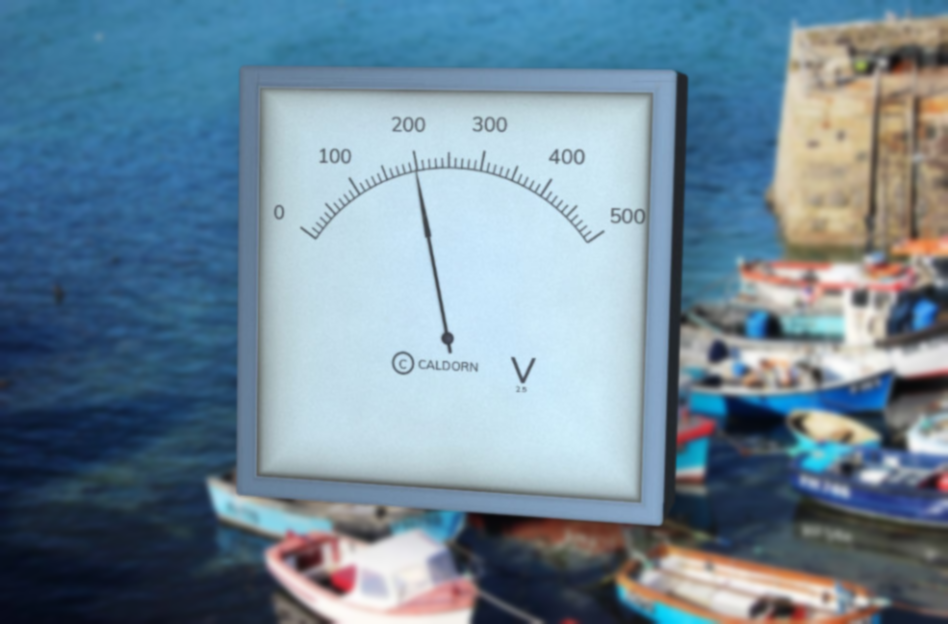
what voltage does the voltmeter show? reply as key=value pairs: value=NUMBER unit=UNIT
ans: value=200 unit=V
